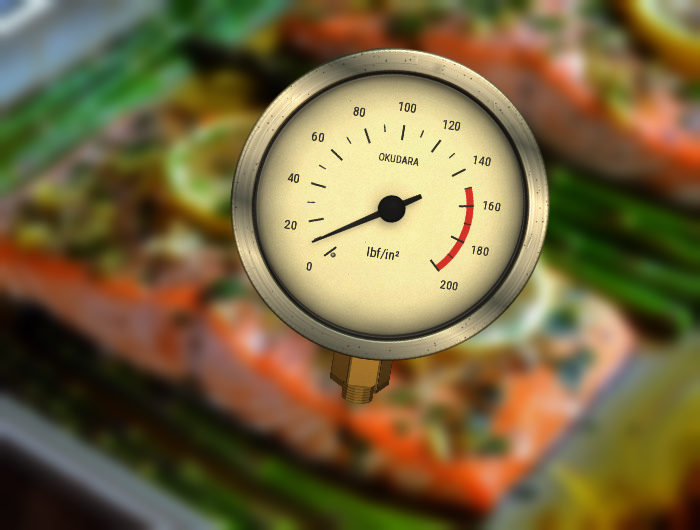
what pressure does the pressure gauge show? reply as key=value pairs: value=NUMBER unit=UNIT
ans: value=10 unit=psi
